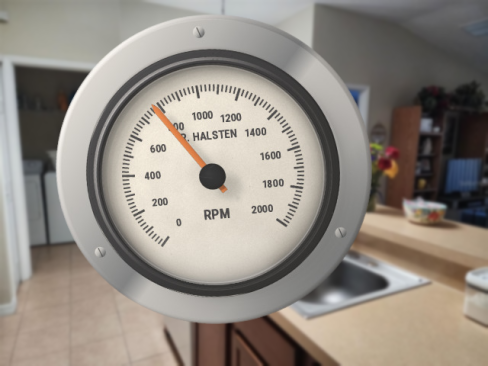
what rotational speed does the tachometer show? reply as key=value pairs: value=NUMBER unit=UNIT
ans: value=780 unit=rpm
